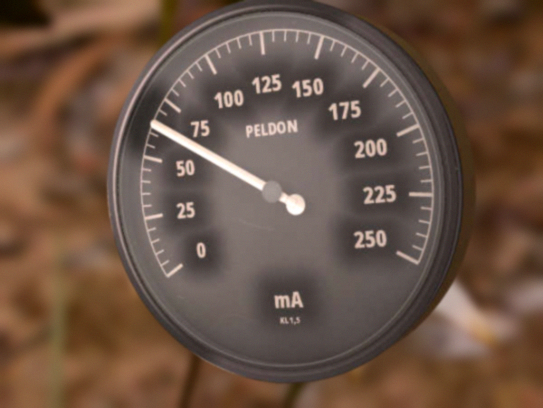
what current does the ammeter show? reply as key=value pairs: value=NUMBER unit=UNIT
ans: value=65 unit=mA
